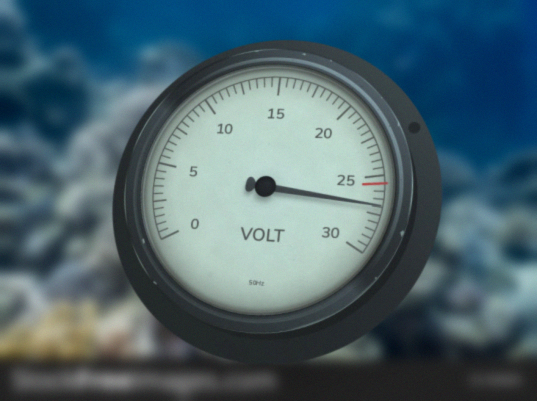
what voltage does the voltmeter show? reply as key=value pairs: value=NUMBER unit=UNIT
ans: value=27 unit=V
